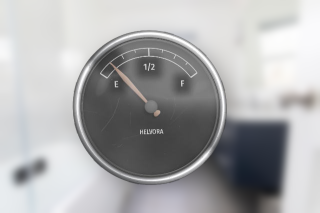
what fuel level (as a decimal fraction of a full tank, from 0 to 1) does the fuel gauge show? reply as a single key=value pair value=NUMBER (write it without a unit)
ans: value=0.125
